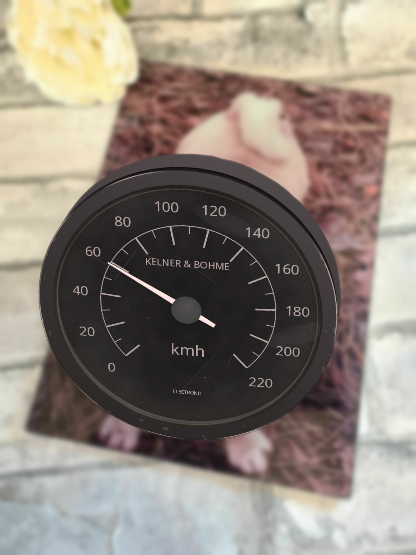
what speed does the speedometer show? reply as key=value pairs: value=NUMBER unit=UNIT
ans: value=60 unit=km/h
